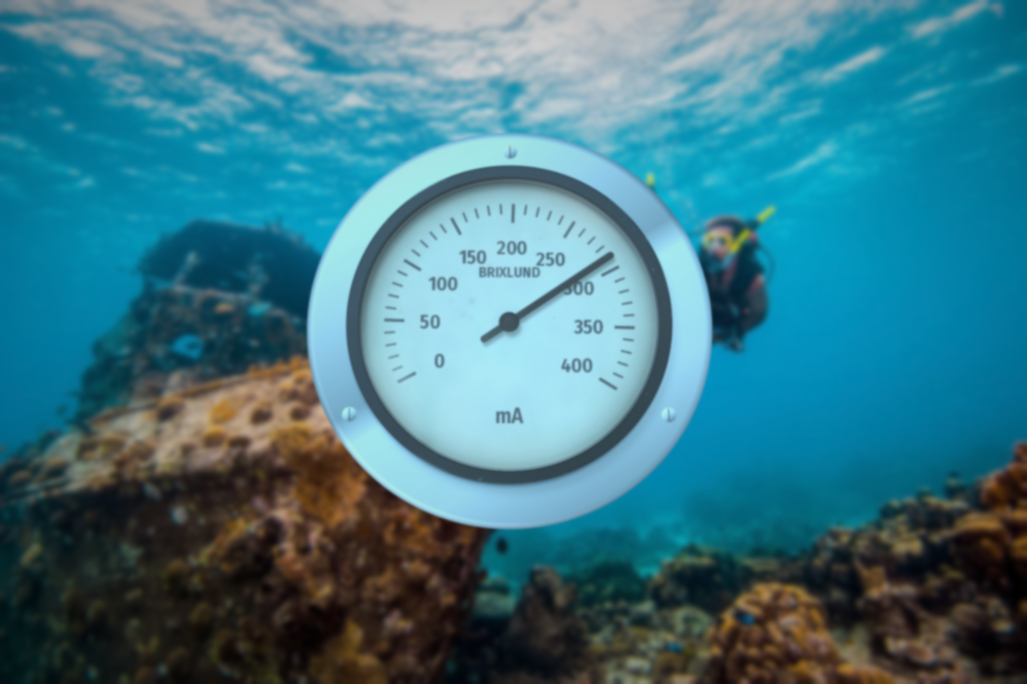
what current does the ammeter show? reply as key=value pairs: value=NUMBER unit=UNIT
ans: value=290 unit=mA
